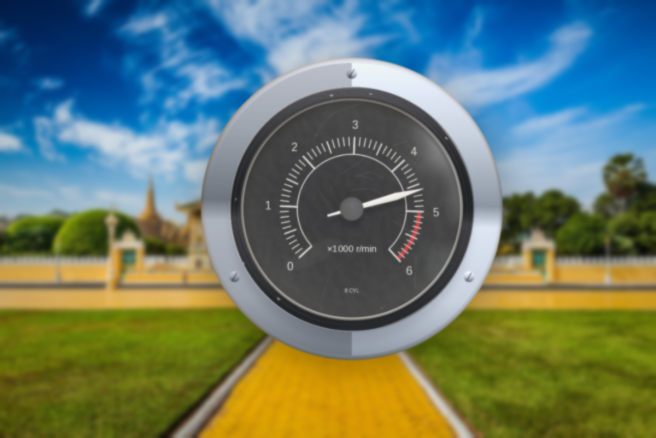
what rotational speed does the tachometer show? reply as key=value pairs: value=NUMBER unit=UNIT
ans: value=4600 unit=rpm
